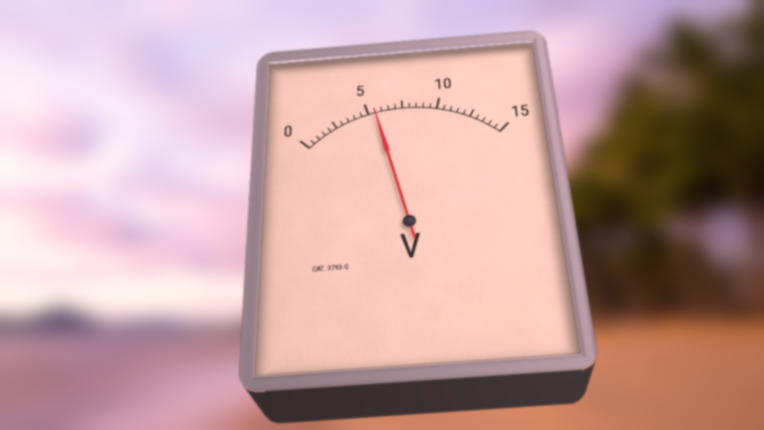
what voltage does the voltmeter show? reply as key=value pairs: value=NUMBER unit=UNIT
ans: value=5.5 unit=V
